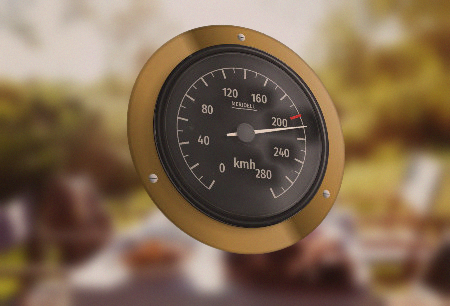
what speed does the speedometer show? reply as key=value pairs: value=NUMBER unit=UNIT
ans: value=210 unit=km/h
